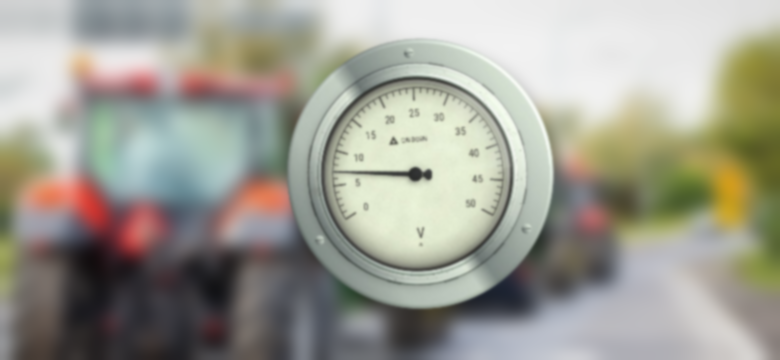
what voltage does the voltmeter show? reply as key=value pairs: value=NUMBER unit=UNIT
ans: value=7 unit=V
